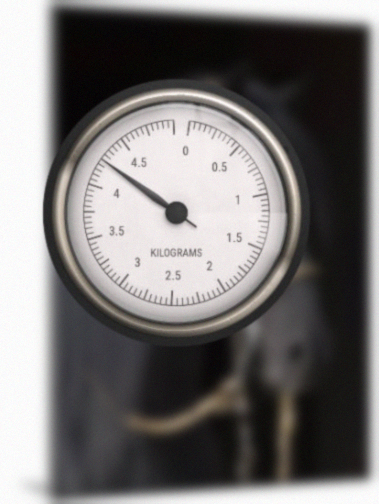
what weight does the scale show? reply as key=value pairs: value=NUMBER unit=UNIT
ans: value=4.25 unit=kg
